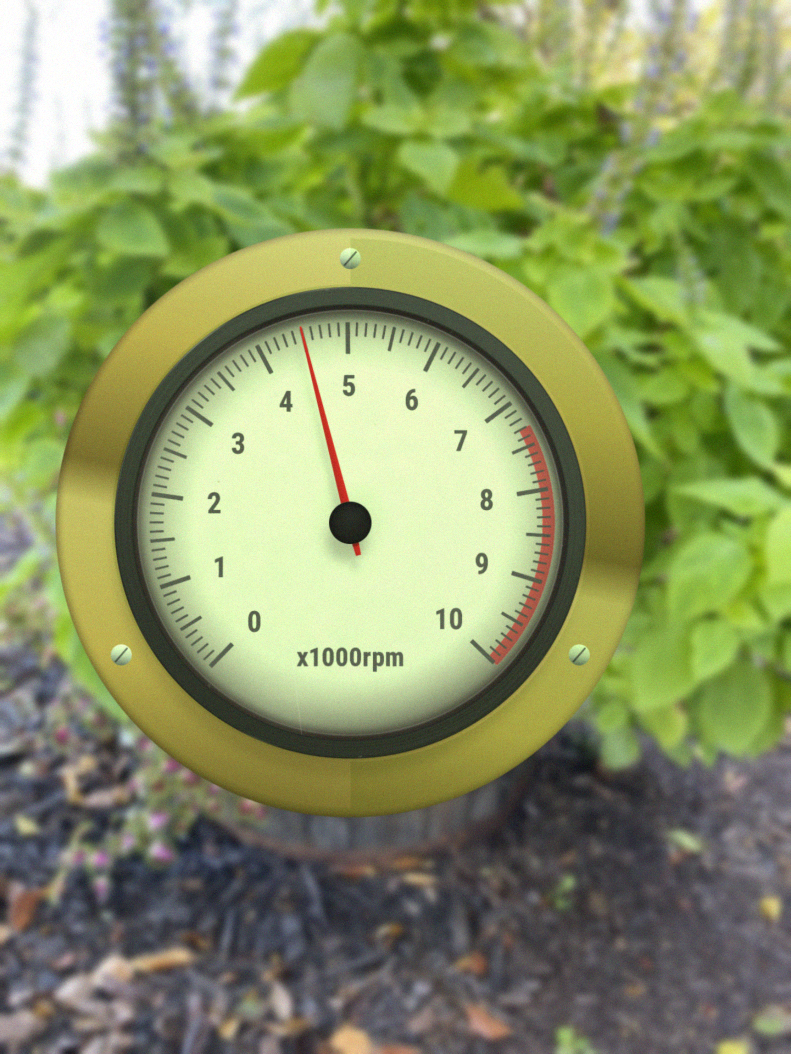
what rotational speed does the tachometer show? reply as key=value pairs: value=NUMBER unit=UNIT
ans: value=4500 unit=rpm
